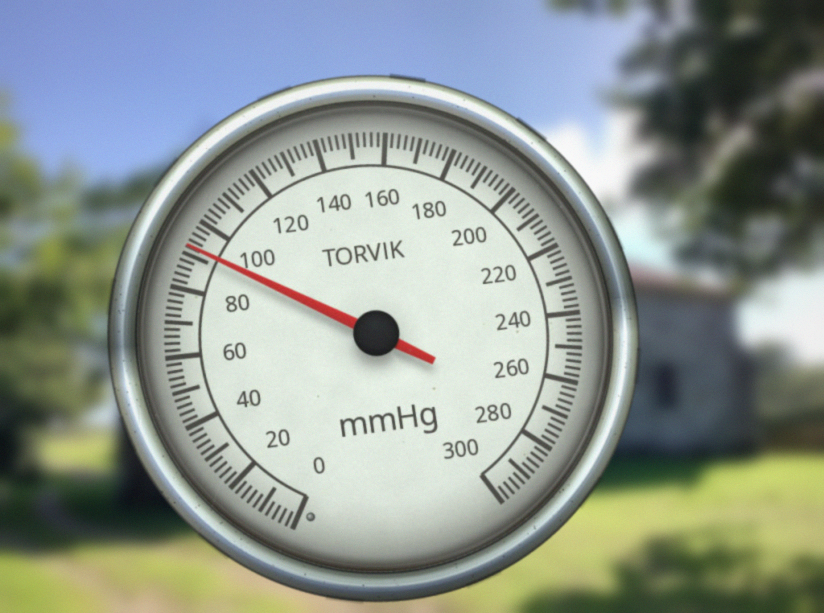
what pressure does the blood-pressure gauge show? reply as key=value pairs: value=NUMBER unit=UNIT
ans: value=92 unit=mmHg
